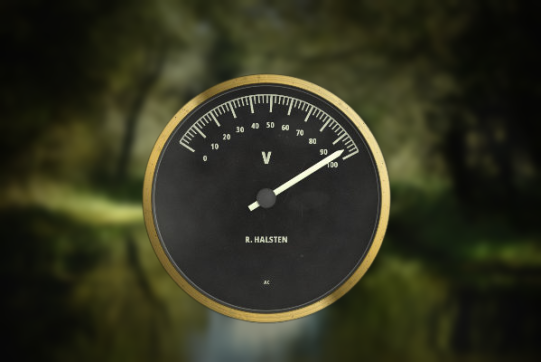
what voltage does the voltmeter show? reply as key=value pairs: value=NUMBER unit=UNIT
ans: value=96 unit=V
